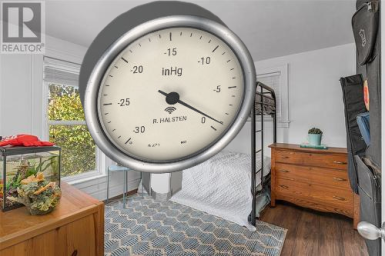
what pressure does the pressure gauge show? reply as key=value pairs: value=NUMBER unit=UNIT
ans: value=-1 unit=inHg
